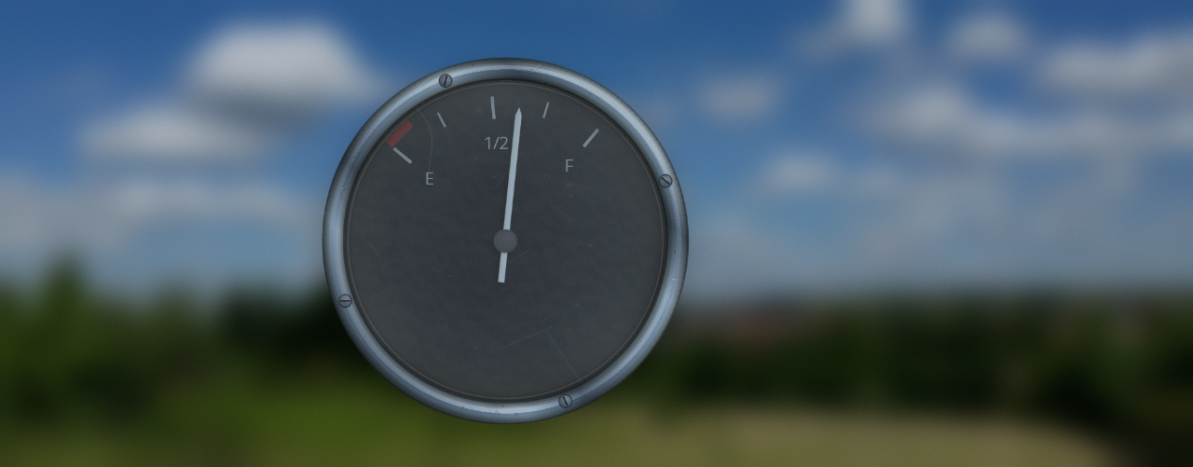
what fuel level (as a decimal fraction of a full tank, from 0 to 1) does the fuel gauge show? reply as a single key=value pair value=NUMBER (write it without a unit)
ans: value=0.625
